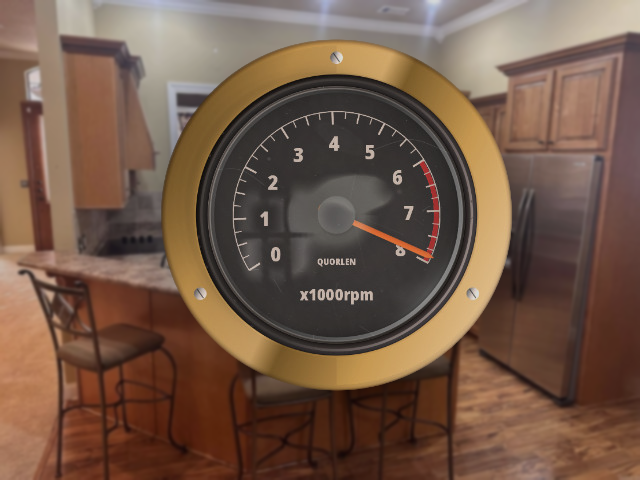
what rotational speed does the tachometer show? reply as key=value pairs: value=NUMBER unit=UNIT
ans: value=7875 unit=rpm
